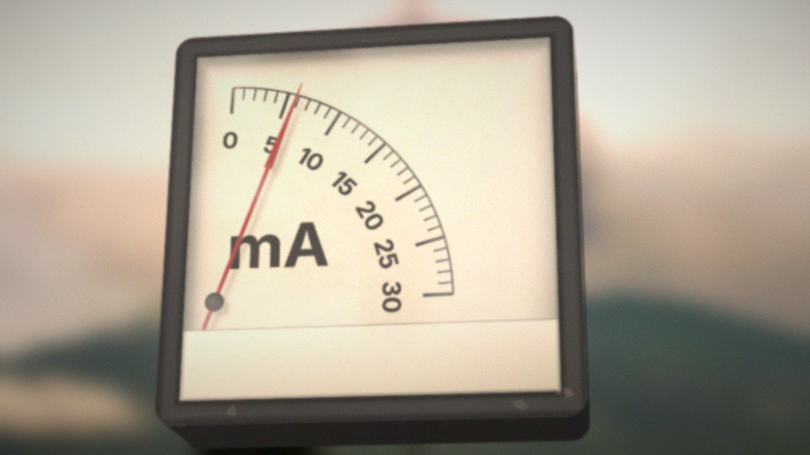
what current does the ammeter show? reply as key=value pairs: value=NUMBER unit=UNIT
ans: value=6 unit=mA
